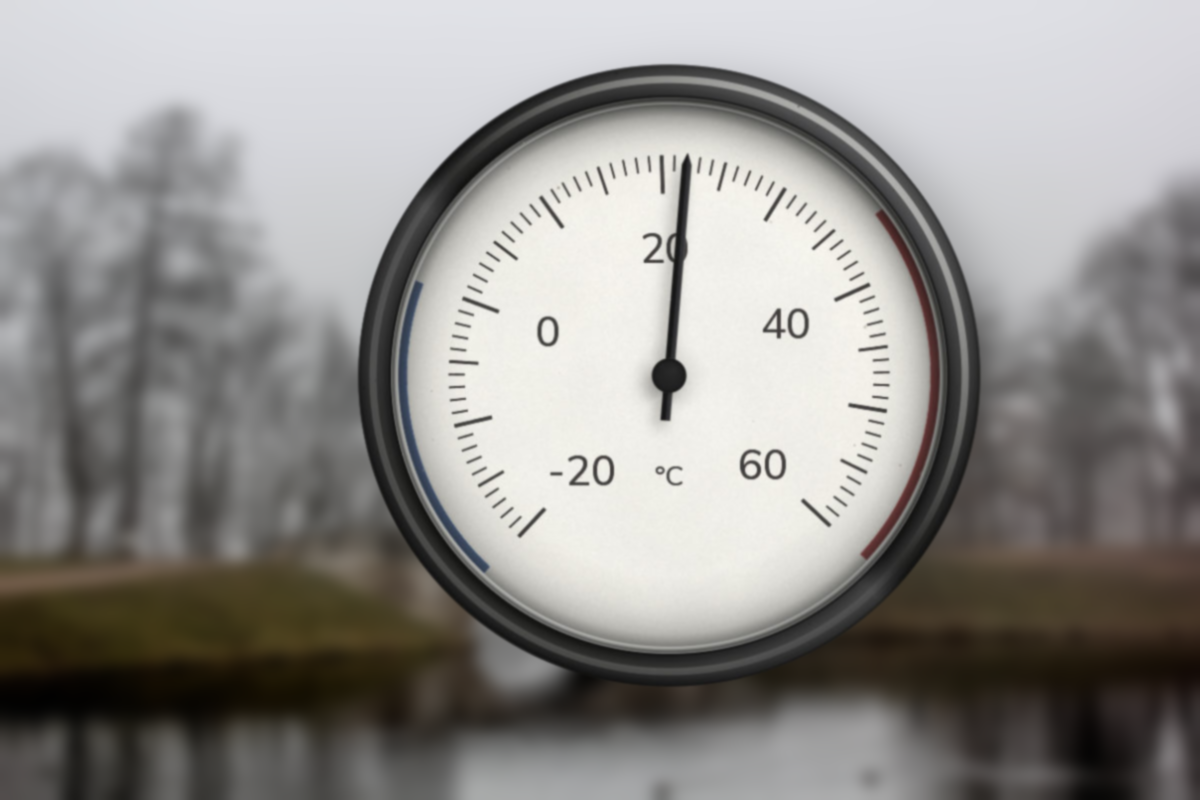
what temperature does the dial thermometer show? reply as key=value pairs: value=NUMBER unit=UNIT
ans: value=22 unit=°C
